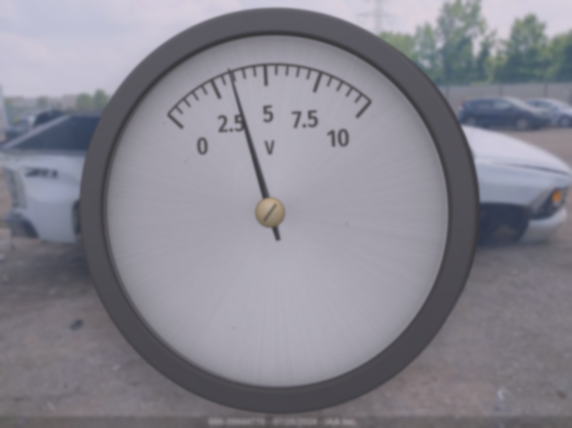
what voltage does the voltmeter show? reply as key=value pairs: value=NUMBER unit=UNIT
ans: value=3.5 unit=V
